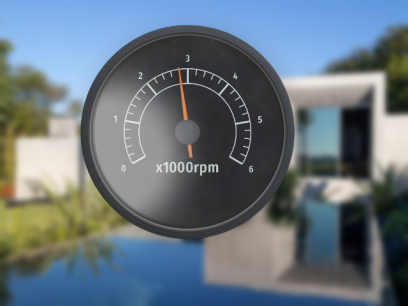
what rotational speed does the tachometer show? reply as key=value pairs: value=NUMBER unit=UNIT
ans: value=2800 unit=rpm
